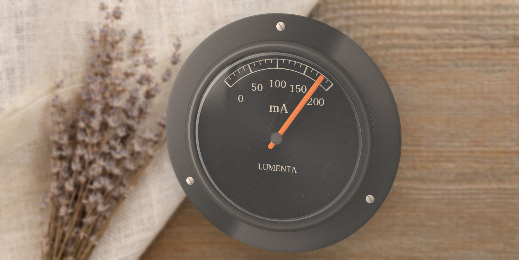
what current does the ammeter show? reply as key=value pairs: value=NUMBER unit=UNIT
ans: value=180 unit=mA
